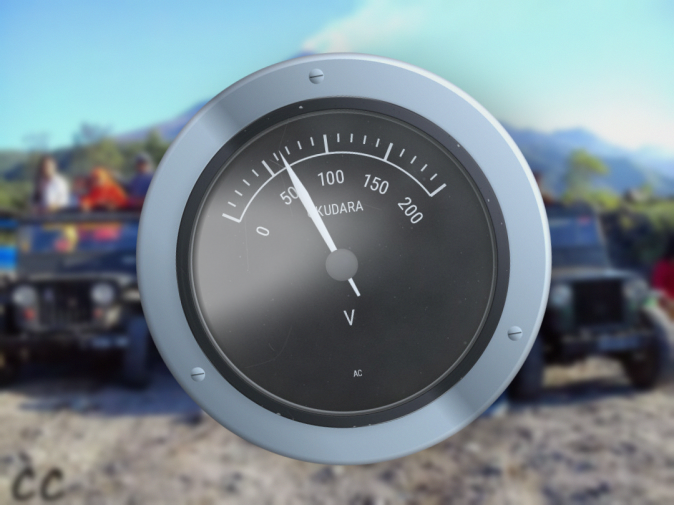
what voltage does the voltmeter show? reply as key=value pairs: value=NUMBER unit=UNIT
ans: value=65 unit=V
